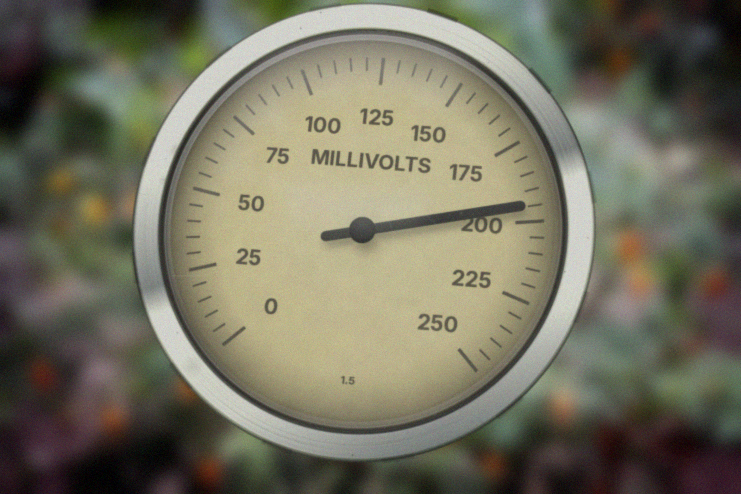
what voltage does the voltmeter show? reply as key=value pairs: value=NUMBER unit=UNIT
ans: value=195 unit=mV
